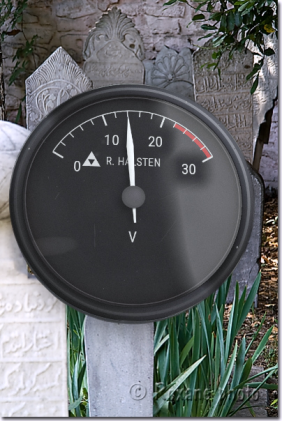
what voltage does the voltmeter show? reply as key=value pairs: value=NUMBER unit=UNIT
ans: value=14 unit=V
